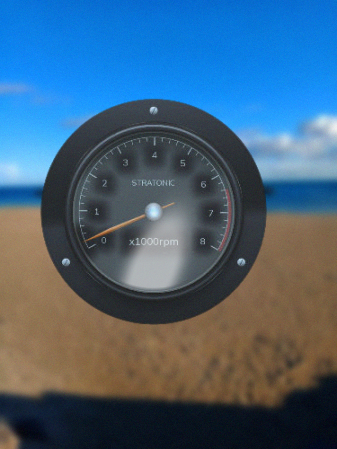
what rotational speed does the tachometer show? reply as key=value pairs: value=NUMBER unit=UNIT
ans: value=200 unit=rpm
